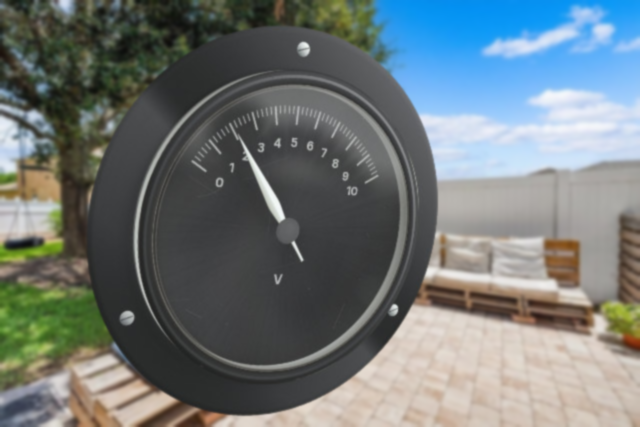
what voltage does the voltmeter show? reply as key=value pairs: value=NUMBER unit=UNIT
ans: value=2 unit=V
